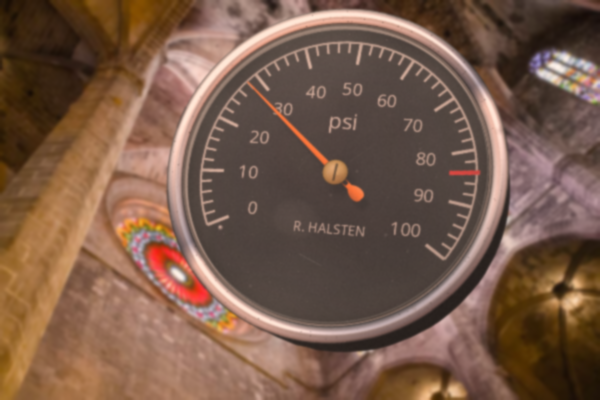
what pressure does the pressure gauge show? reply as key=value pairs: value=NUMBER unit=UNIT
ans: value=28 unit=psi
